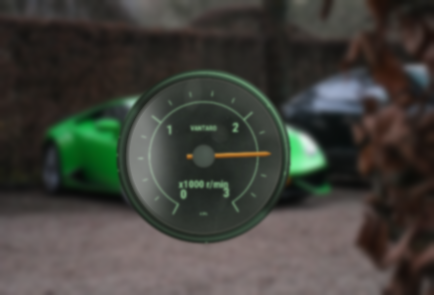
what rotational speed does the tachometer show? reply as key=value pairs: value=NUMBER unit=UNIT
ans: value=2400 unit=rpm
